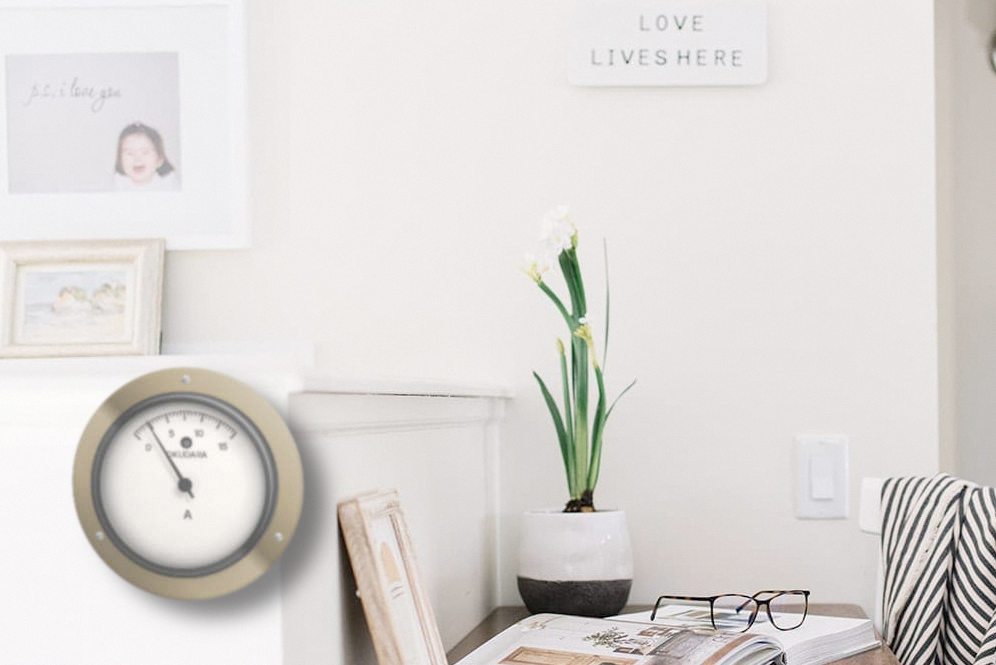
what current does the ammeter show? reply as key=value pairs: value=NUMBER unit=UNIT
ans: value=2.5 unit=A
